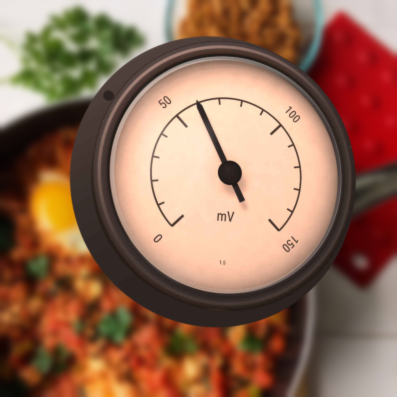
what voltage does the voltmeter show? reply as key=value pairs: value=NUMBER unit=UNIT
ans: value=60 unit=mV
